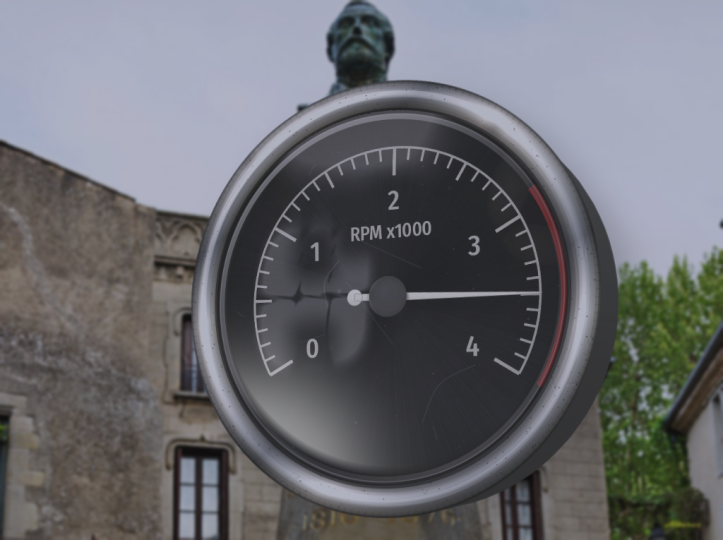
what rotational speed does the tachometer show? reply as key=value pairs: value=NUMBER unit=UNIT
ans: value=3500 unit=rpm
